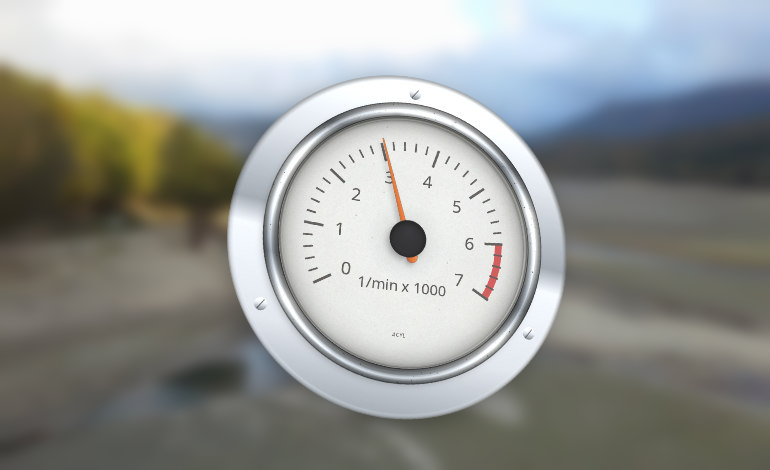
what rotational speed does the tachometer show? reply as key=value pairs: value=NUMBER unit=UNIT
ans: value=3000 unit=rpm
